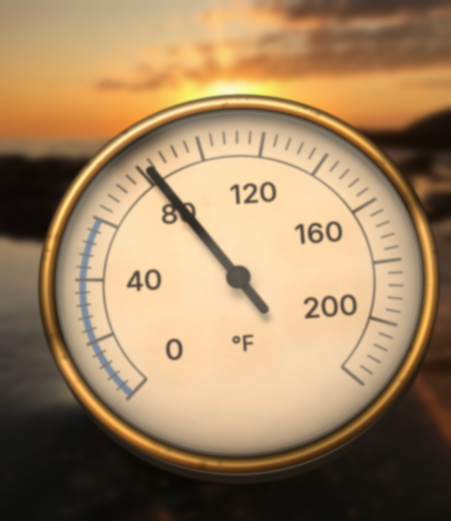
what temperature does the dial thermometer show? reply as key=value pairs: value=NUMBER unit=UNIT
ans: value=82 unit=°F
